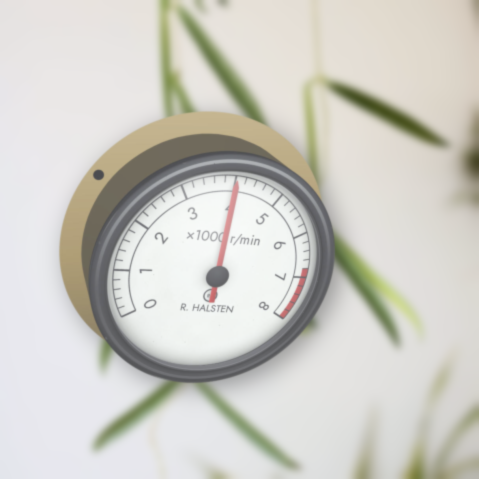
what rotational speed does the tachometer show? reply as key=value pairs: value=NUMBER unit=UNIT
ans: value=4000 unit=rpm
